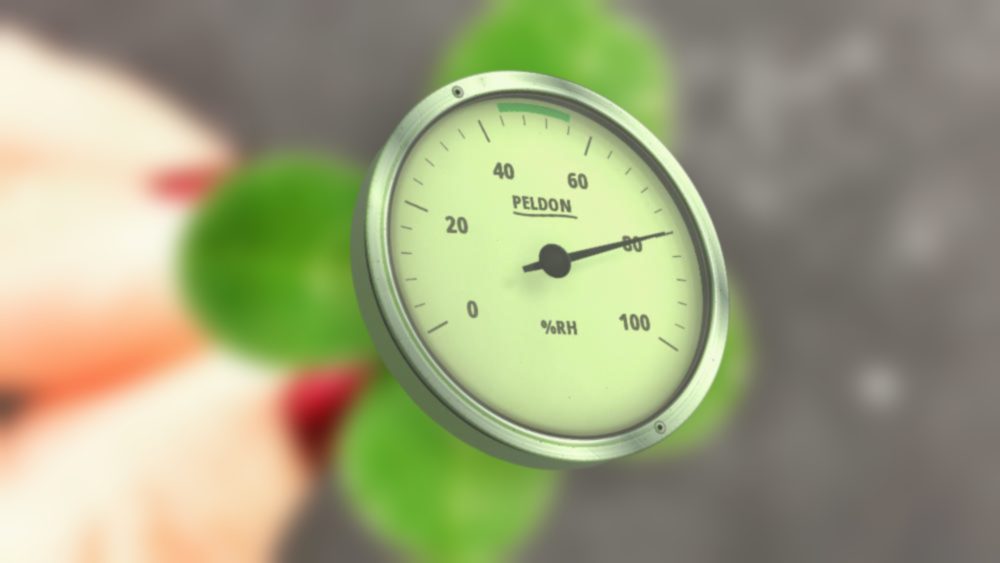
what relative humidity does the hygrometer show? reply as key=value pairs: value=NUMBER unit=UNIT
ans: value=80 unit=%
